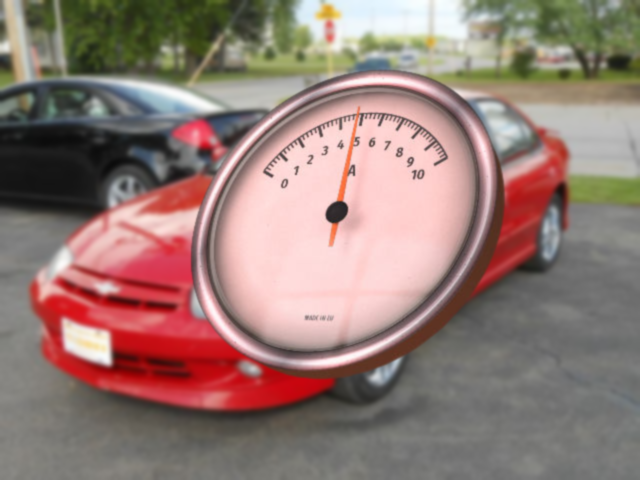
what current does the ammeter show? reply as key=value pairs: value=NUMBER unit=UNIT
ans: value=5 unit=A
